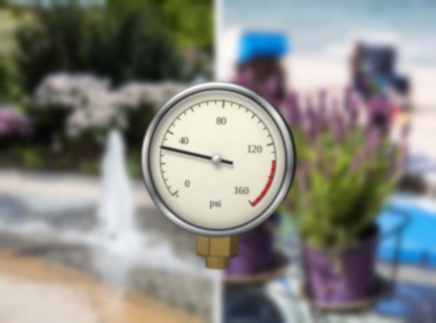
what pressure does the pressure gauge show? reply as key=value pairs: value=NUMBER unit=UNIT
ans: value=30 unit=psi
